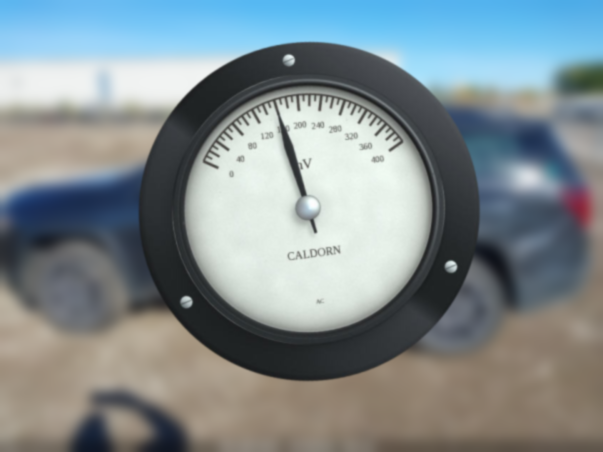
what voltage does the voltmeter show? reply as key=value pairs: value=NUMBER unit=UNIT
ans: value=160 unit=mV
